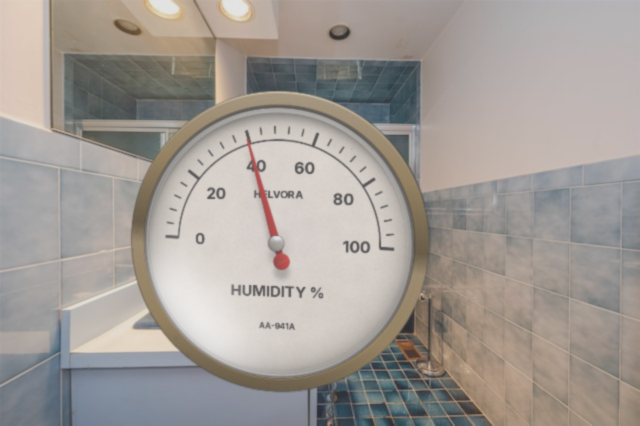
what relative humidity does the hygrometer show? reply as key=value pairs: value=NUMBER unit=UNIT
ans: value=40 unit=%
